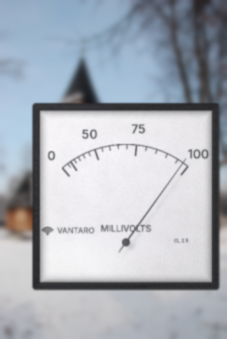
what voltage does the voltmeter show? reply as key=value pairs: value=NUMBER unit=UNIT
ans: value=97.5 unit=mV
